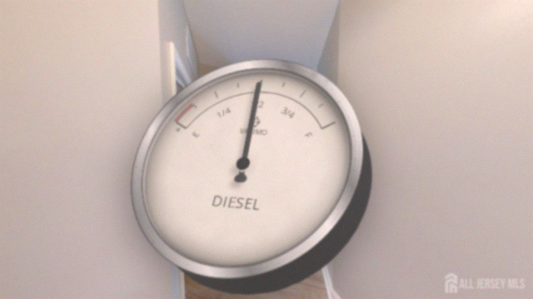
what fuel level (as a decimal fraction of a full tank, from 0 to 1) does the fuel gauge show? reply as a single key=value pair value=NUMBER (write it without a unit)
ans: value=0.5
